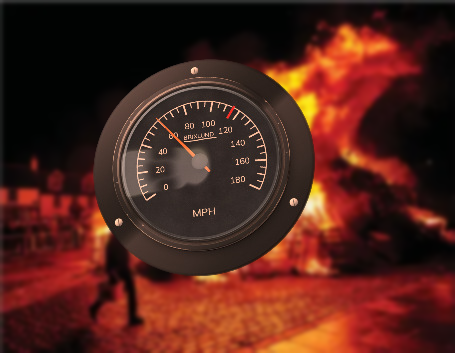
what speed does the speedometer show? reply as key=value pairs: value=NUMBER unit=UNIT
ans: value=60 unit=mph
